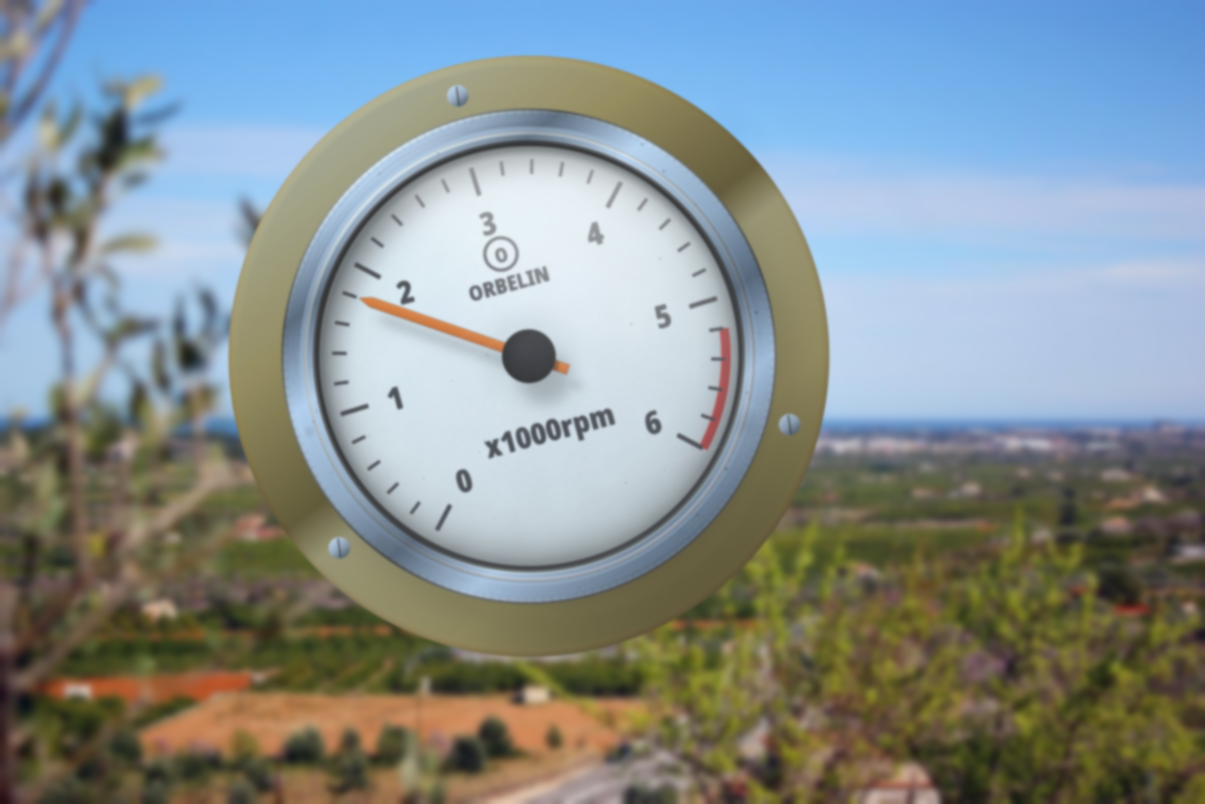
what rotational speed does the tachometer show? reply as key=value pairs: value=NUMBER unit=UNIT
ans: value=1800 unit=rpm
